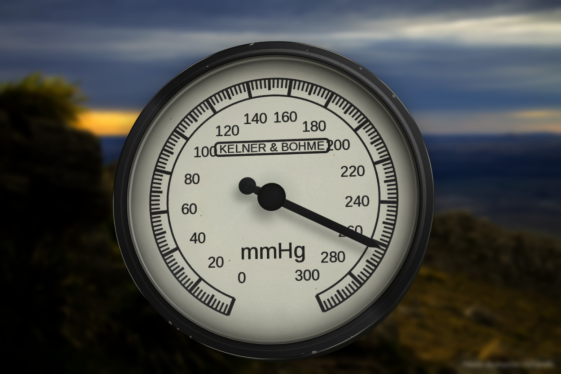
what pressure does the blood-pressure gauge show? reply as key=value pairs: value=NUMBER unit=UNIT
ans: value=262 unit=mmHg
